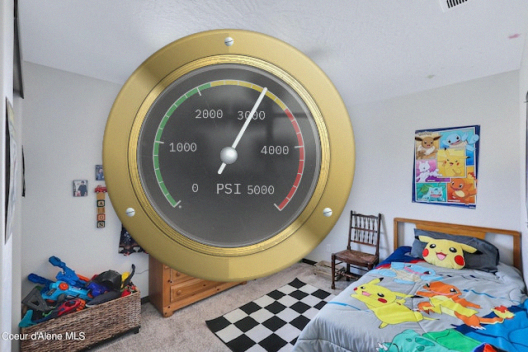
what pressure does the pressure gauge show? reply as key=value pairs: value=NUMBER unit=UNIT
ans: value=3000 unit=psi
